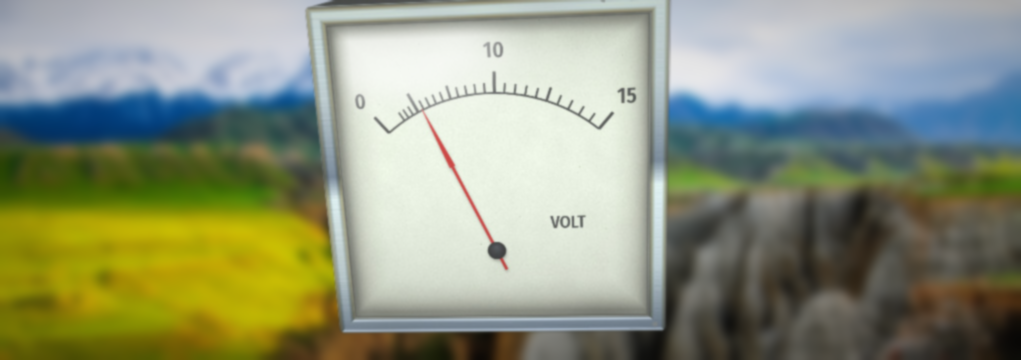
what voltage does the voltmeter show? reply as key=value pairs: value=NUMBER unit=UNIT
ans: value=5.5 unit=V
